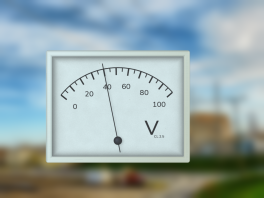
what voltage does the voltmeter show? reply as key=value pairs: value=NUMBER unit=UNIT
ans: value=40 unit=V
